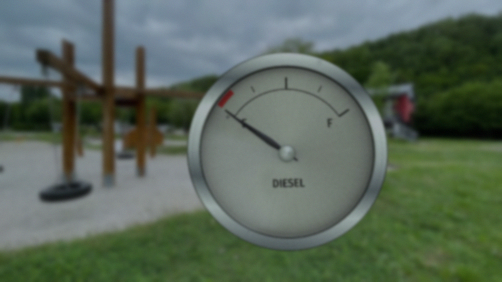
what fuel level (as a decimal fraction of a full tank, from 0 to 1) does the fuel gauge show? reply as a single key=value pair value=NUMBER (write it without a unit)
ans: value=0
